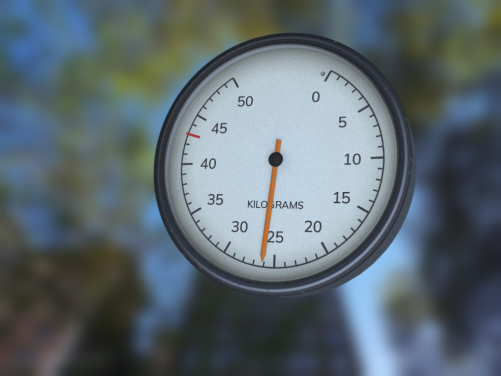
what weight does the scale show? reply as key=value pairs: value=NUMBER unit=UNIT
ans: value=26 unit=kg
